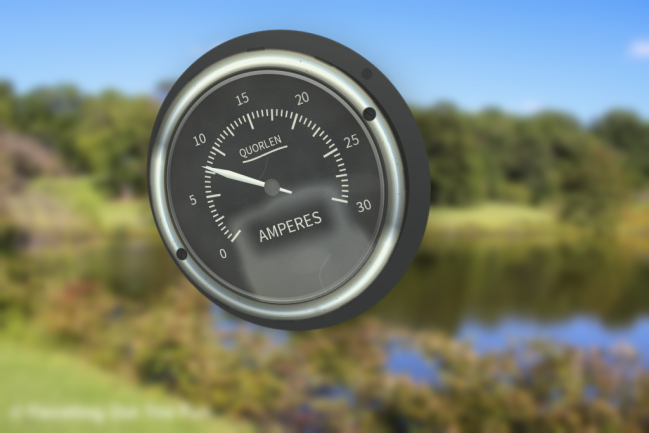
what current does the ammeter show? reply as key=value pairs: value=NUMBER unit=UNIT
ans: value=8 unit=A
